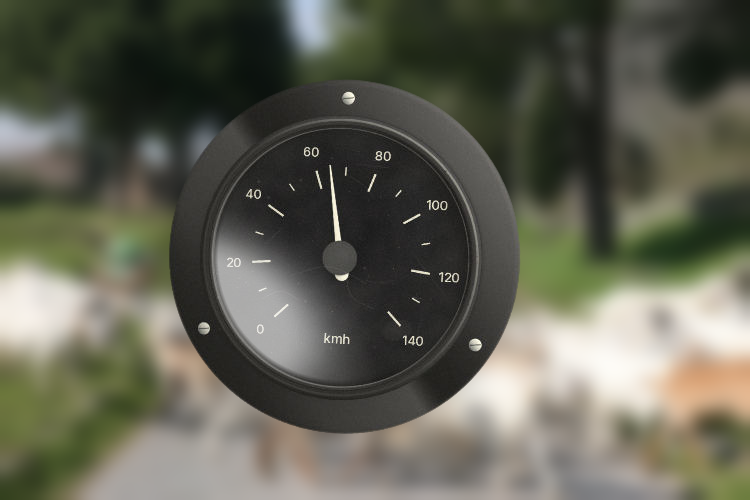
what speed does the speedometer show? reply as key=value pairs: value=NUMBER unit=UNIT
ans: value=65 unit=km/h
